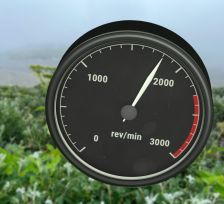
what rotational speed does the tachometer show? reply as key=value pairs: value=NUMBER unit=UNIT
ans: value=1800 unit=rpm
